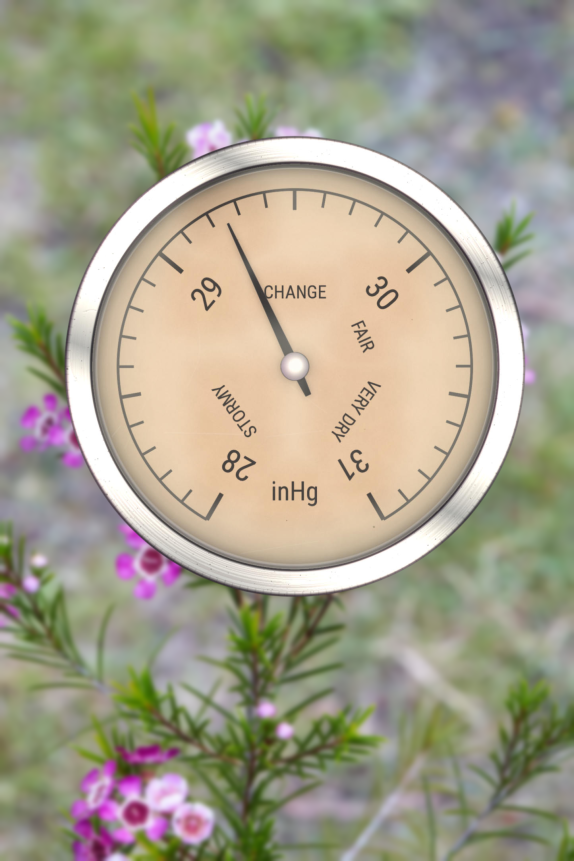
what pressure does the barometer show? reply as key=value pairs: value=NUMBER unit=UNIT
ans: value=29.25 unit=inHg
